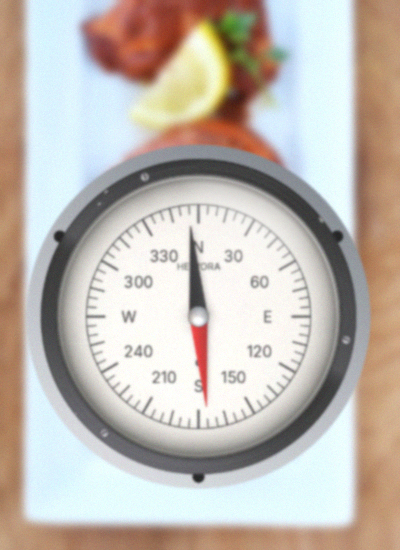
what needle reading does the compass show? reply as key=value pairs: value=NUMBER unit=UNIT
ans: value=175 unit=°
